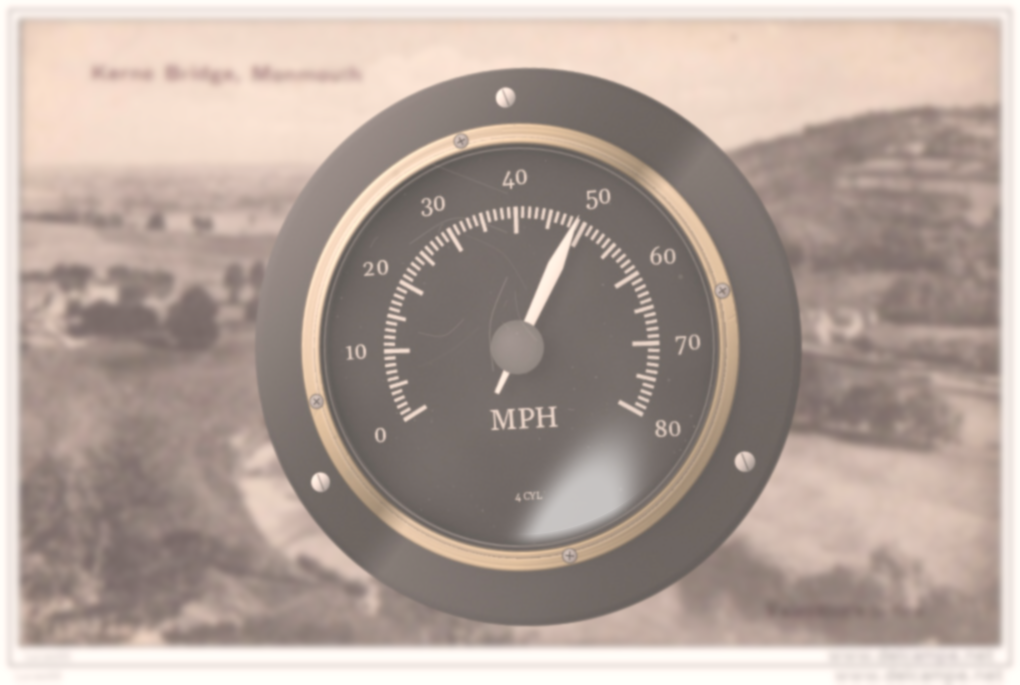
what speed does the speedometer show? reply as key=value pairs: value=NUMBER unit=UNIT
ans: value=49 unit=mph
